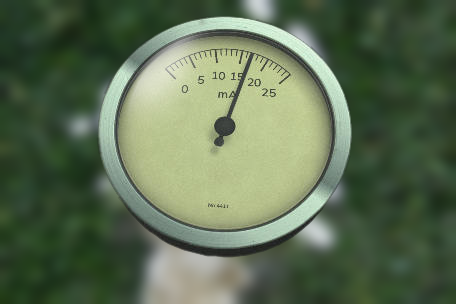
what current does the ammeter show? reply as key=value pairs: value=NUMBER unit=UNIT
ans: value=17 unit=mA
